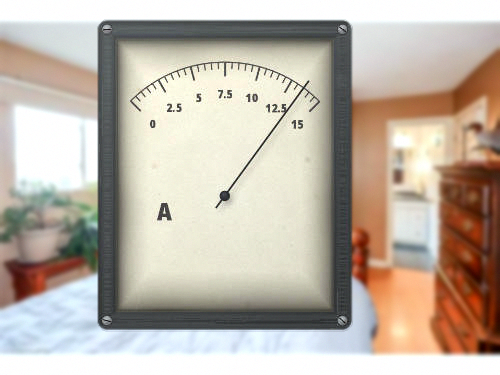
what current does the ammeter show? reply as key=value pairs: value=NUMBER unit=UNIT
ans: value=13.5 unit=A
